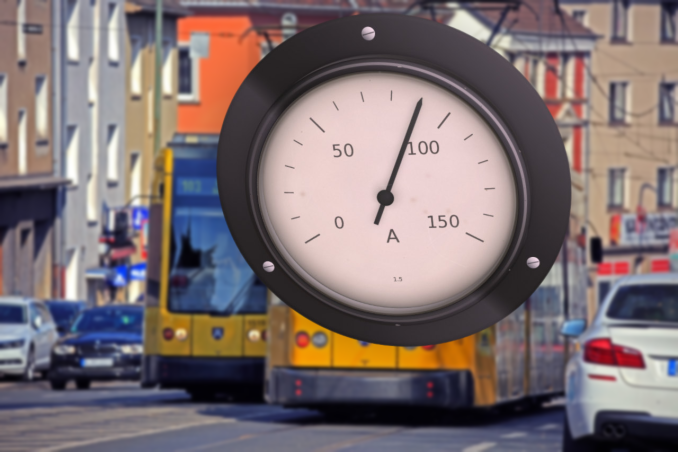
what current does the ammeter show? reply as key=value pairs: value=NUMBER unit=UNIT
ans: value=90 unit=A
